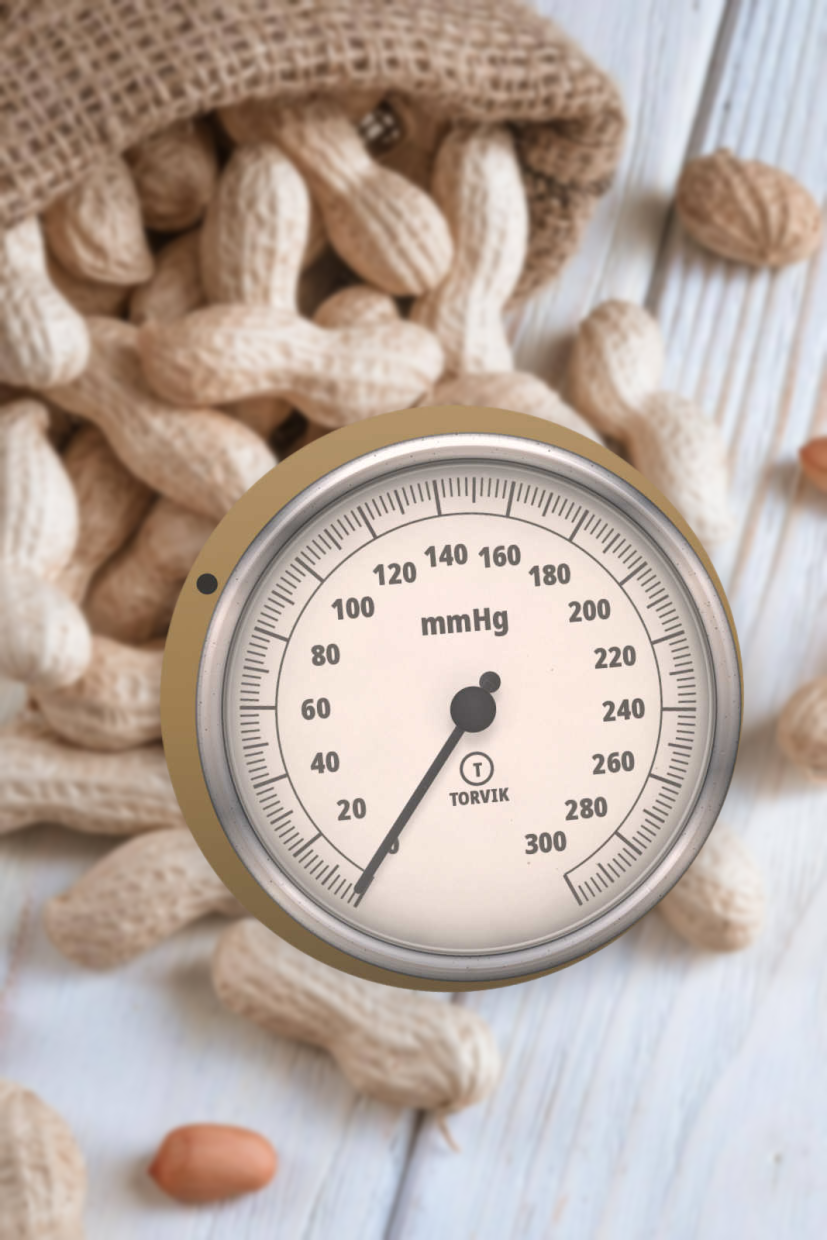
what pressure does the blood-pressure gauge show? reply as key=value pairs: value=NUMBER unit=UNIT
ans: value=2 unit=mmHg
